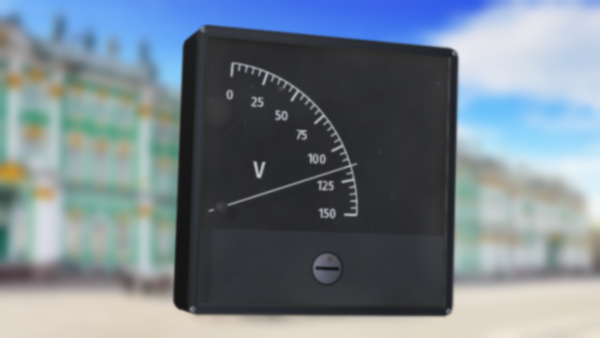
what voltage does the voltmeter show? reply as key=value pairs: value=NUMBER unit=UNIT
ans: value=115 unit=V
